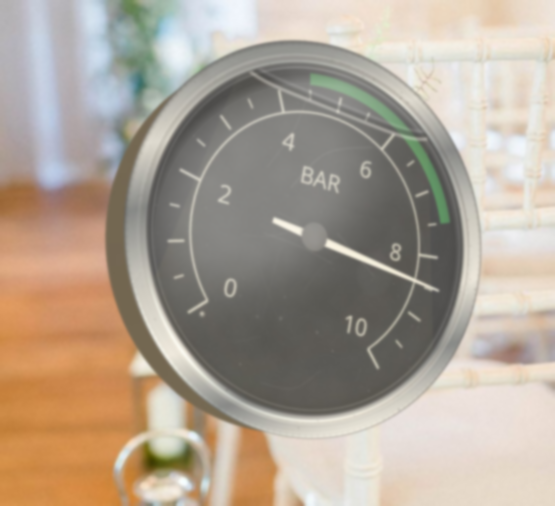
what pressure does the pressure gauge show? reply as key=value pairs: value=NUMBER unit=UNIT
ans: value=8.5 unit=bar
